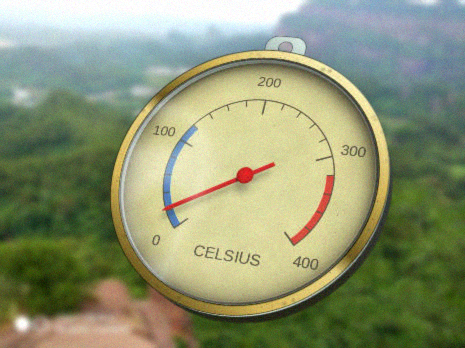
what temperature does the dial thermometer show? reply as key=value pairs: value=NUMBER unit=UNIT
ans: value=20 unit=°C
